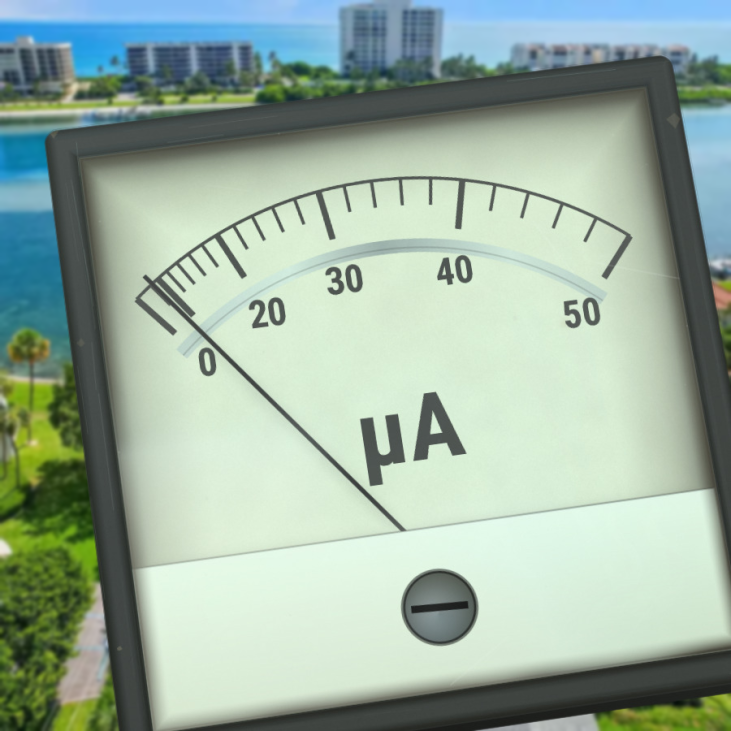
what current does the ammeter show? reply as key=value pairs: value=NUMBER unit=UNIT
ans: value=8 unit=µA
